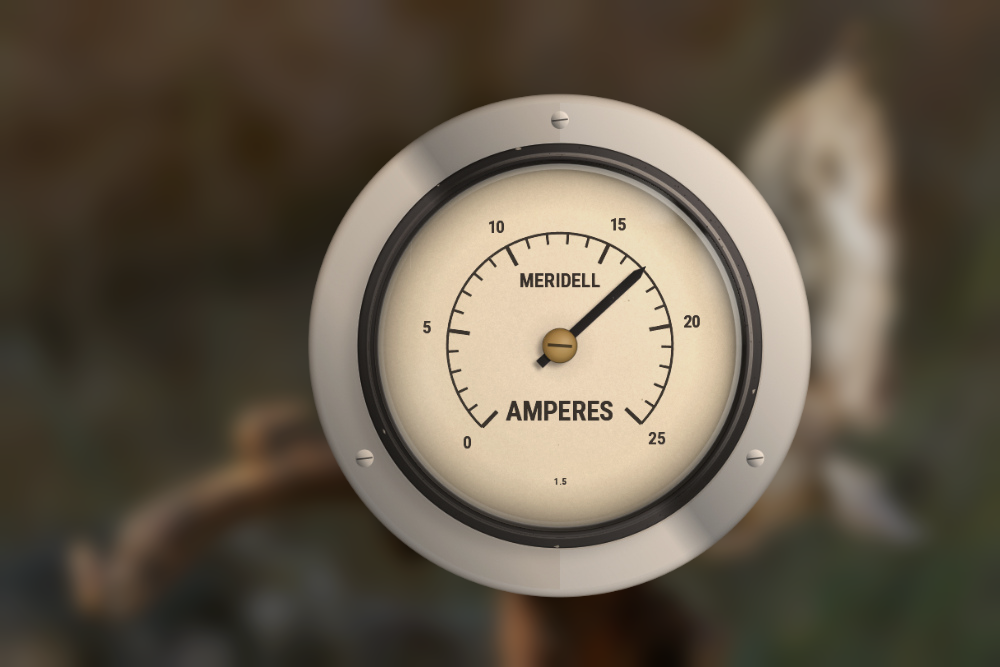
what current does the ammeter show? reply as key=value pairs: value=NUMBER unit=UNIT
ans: value=17 unit=A
